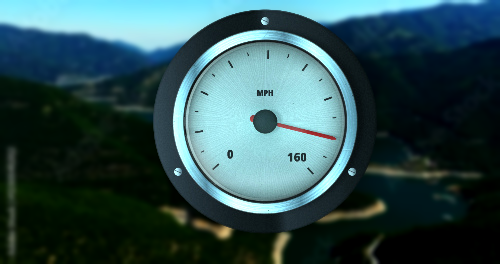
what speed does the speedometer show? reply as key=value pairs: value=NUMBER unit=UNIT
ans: value=140 unit=mph
